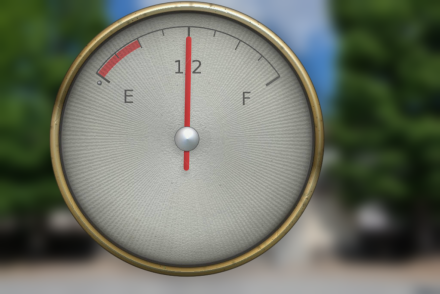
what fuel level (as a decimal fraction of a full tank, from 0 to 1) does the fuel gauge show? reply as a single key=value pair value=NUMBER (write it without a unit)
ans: value=0.5
